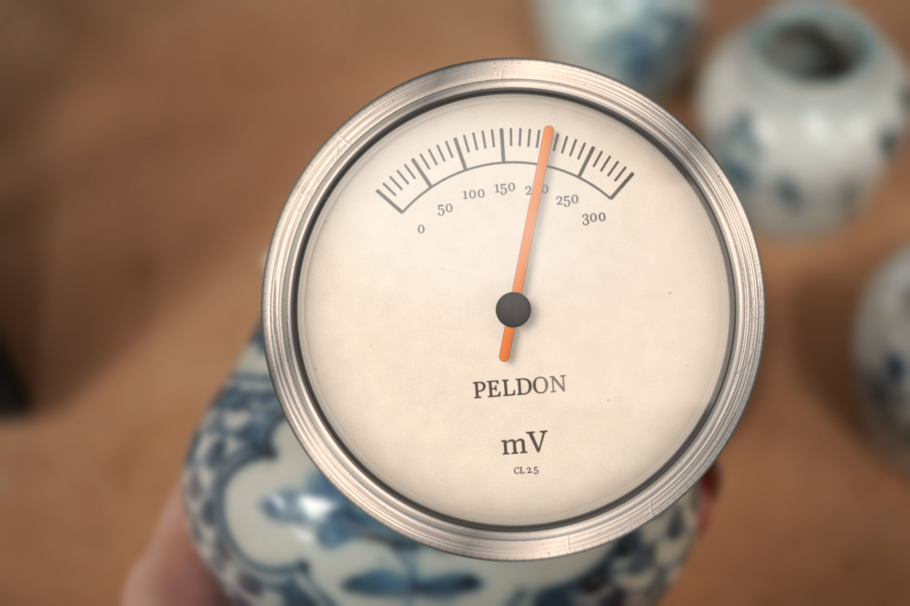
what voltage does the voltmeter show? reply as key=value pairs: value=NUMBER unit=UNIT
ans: value=200 unit=mV
